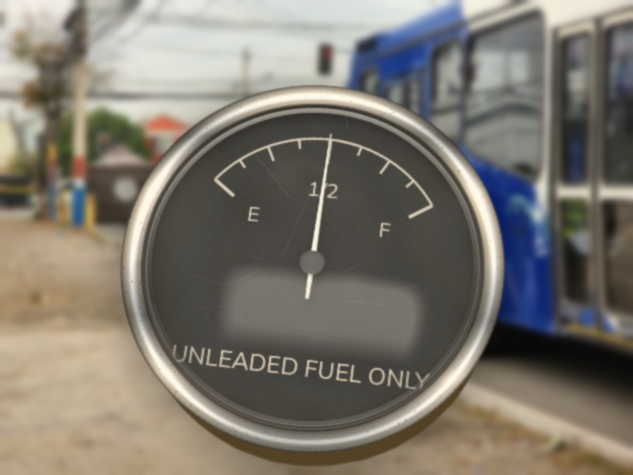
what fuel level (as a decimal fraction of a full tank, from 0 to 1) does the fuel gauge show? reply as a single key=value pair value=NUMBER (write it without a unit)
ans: value=0.5
